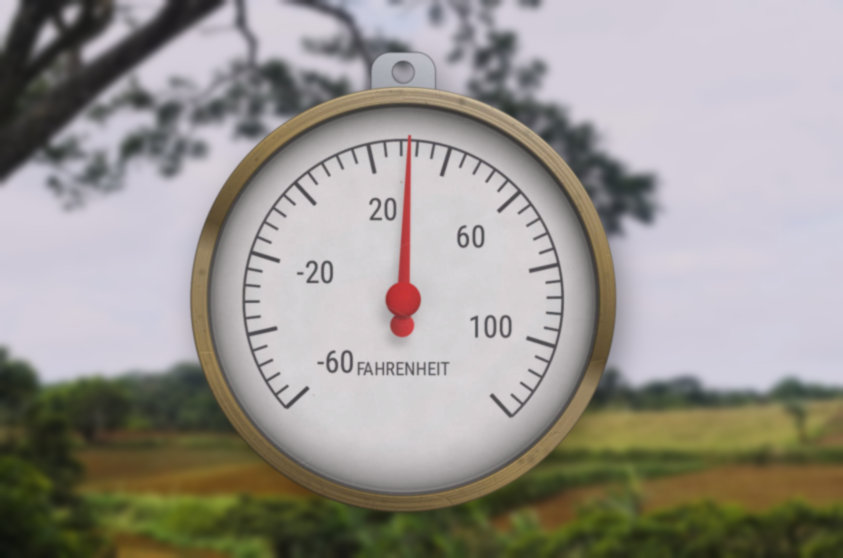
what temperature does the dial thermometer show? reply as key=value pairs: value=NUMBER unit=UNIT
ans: value=30 unit=°F
